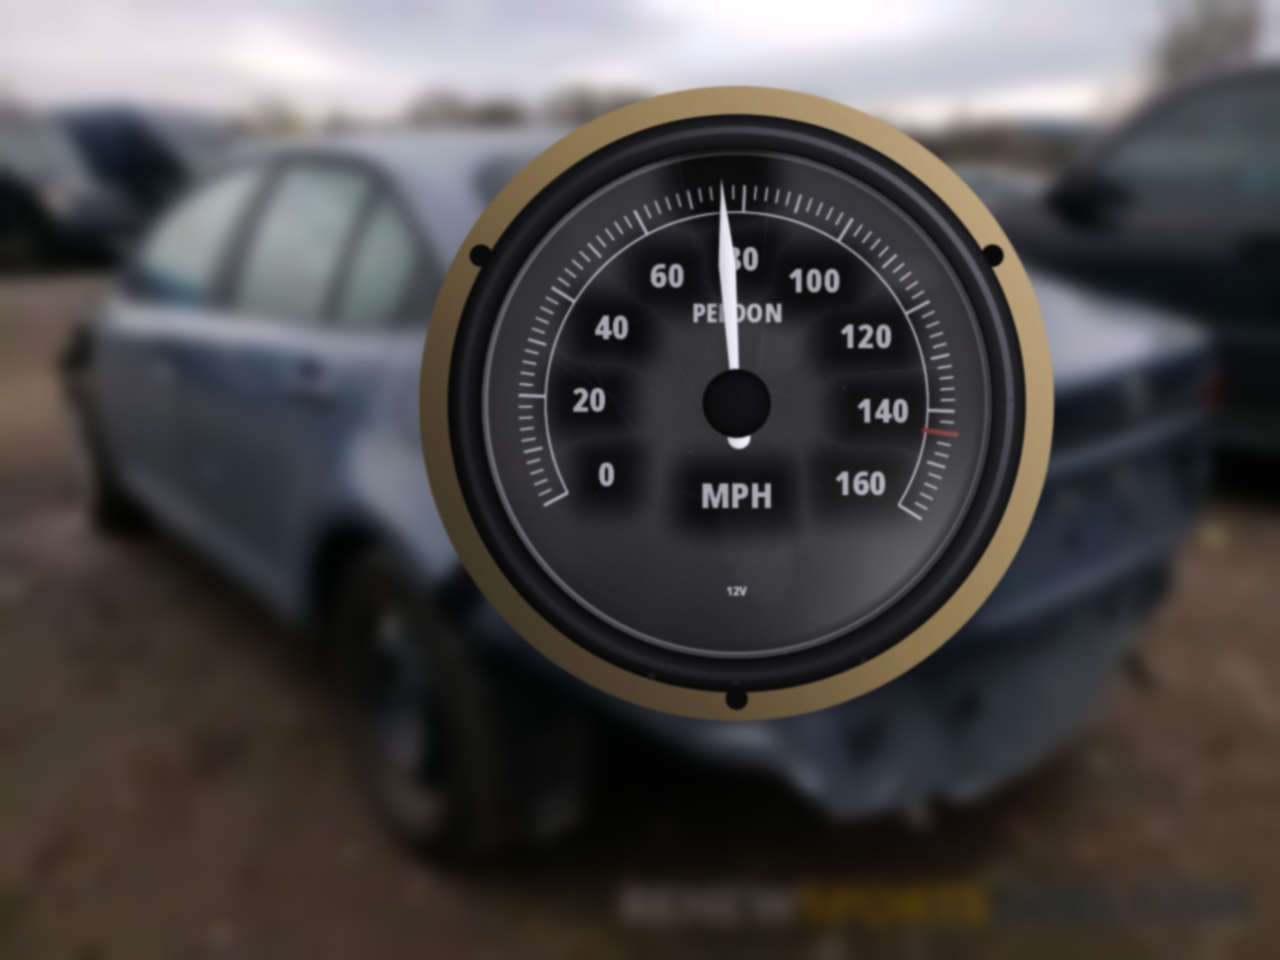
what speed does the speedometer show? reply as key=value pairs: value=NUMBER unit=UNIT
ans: value=76 unit=mph
